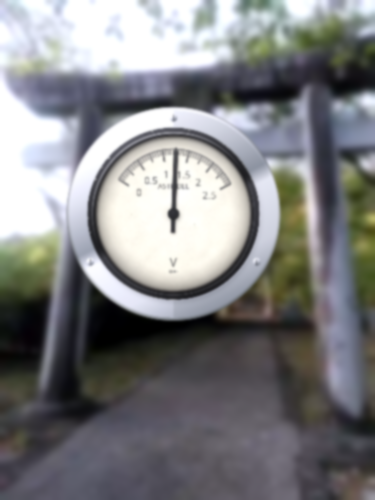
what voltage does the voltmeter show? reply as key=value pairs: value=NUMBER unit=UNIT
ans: value=1.25 unit=V
